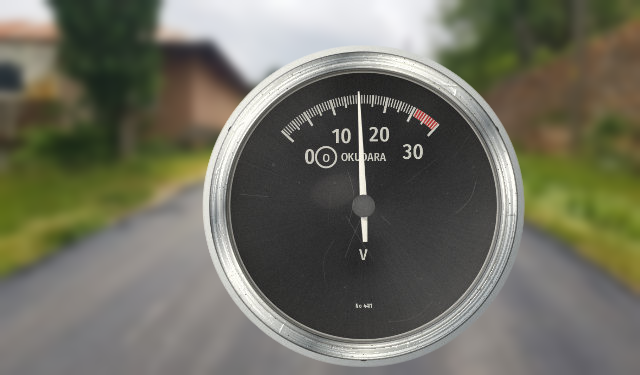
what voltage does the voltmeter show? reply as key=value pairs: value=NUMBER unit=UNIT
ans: value=15 unit=V
